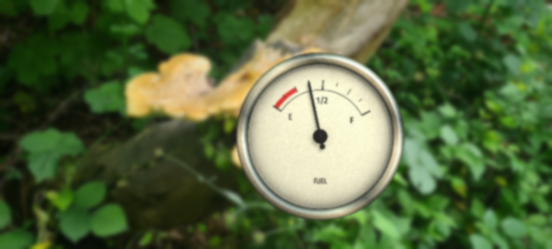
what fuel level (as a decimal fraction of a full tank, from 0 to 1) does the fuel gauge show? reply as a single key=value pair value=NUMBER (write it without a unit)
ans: value=0.375
